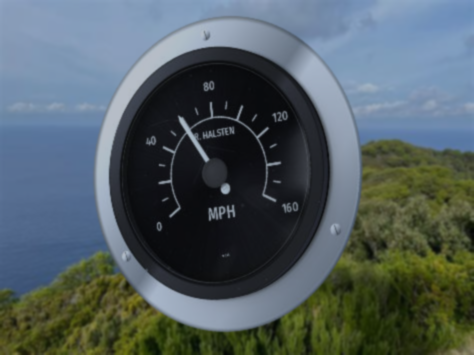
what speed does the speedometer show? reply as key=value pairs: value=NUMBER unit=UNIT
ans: value=60 unit=mph
